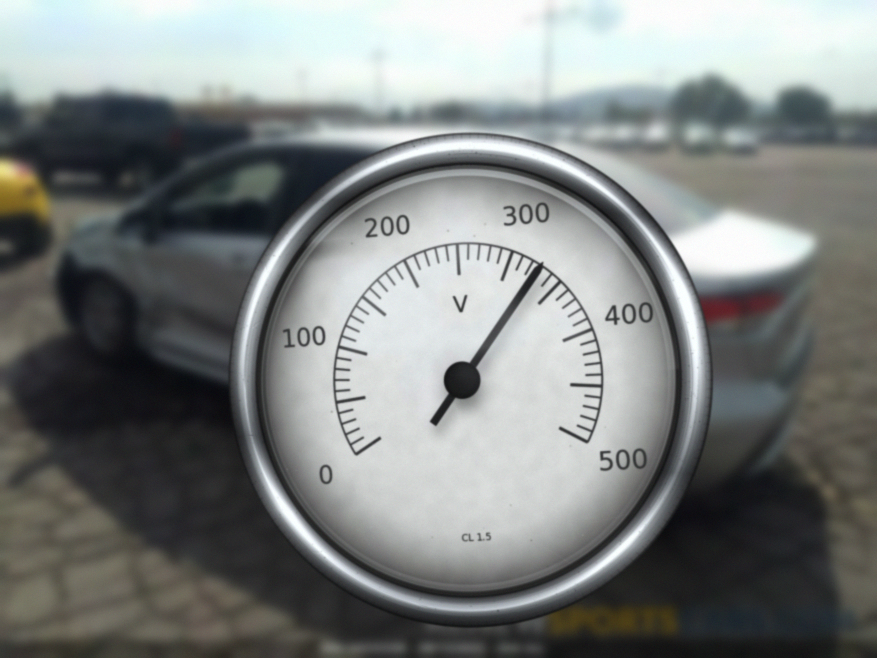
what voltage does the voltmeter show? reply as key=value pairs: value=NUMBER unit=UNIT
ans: value=330 unit=V
